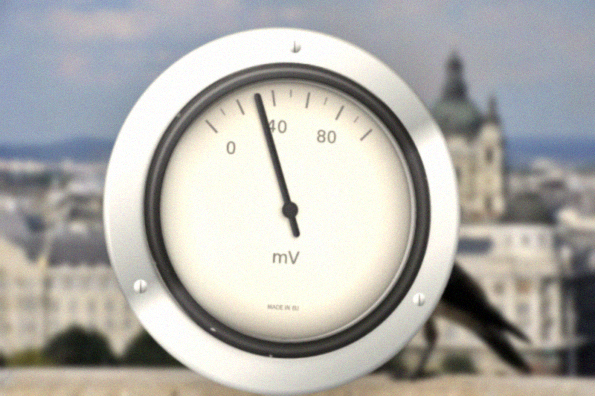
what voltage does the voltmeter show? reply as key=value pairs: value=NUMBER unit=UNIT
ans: value=30 unit=mV
